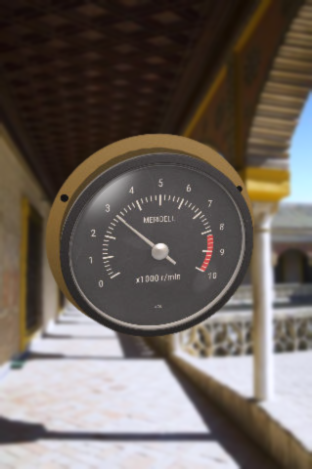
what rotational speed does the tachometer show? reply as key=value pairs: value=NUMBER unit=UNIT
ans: value=3000 unit=rpm
